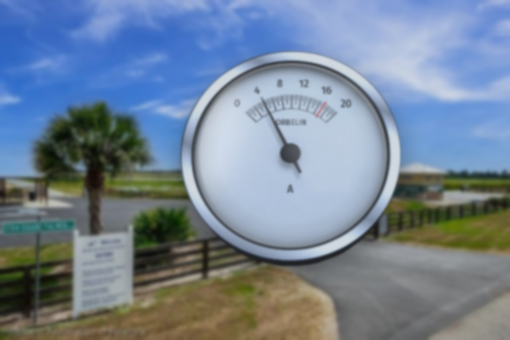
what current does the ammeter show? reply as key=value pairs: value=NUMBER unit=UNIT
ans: value=4 unit=A
